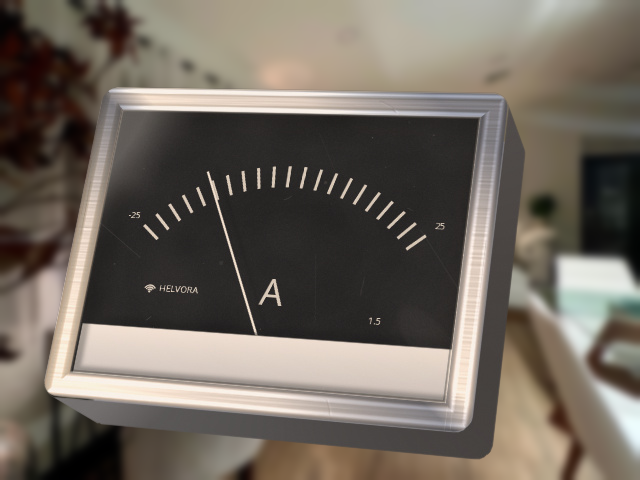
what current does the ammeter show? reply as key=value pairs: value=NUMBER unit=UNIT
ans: value=-12.5 unit=A
